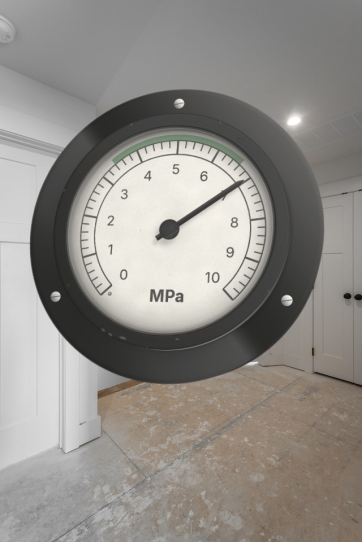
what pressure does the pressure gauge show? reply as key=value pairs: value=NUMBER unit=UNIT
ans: value=7 unit=MPa
